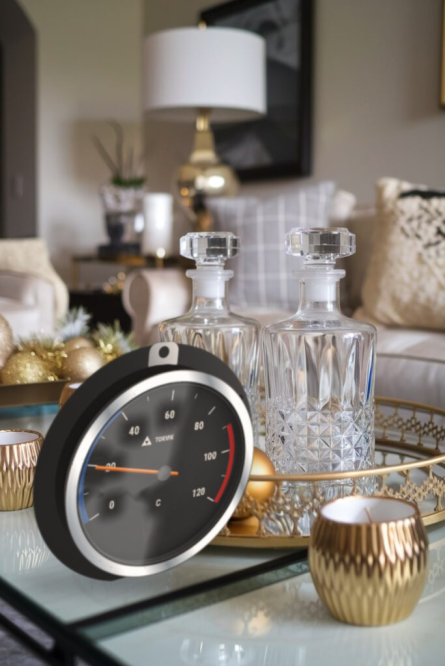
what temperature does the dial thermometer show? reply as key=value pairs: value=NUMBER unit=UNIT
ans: value=20 unit=°C
